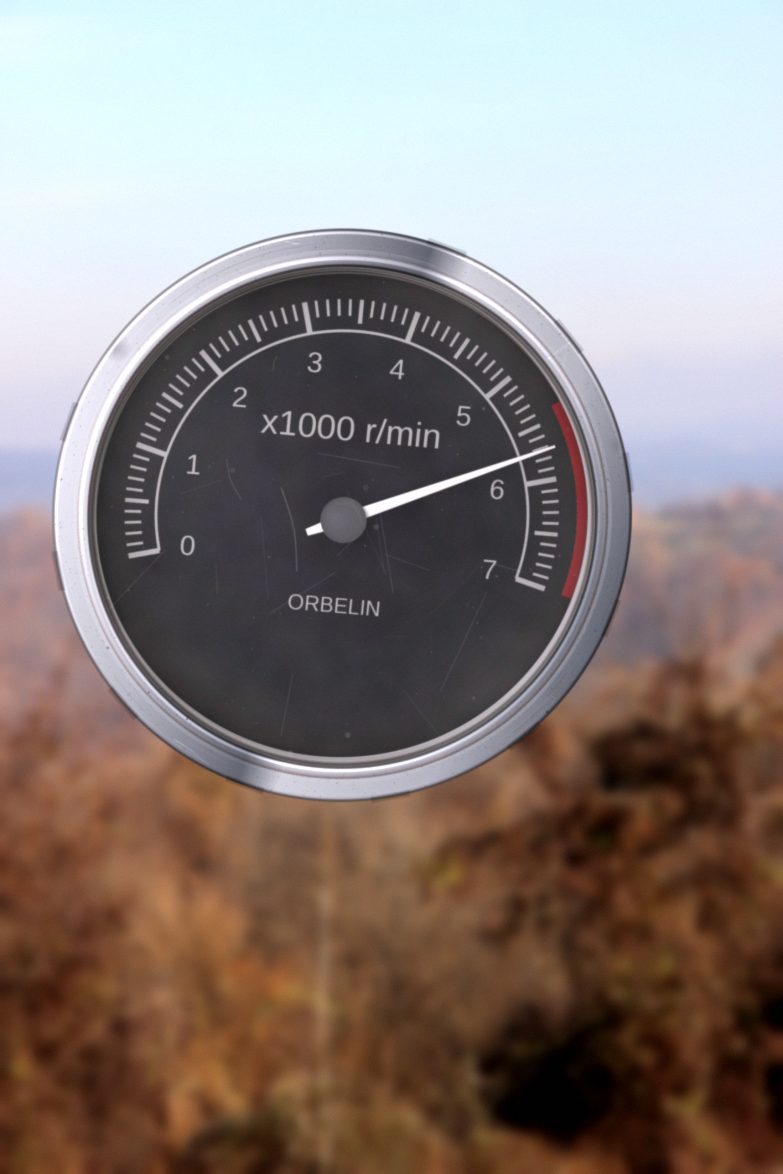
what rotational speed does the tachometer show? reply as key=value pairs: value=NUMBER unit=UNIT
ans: value=5700 unit=rpm
